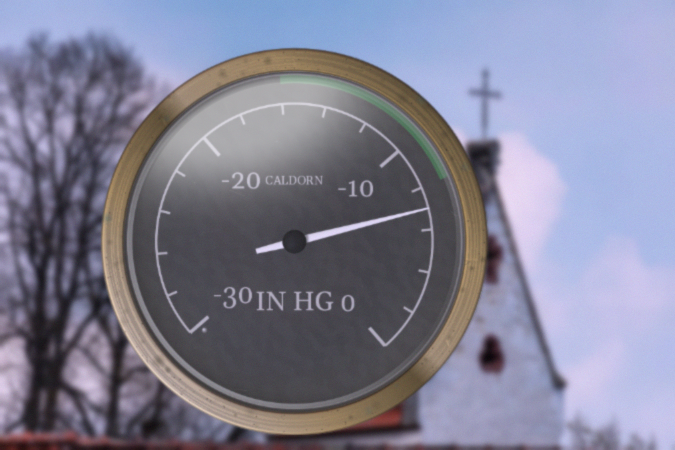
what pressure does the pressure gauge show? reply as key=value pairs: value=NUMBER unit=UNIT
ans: value=-7 unit=inHg
